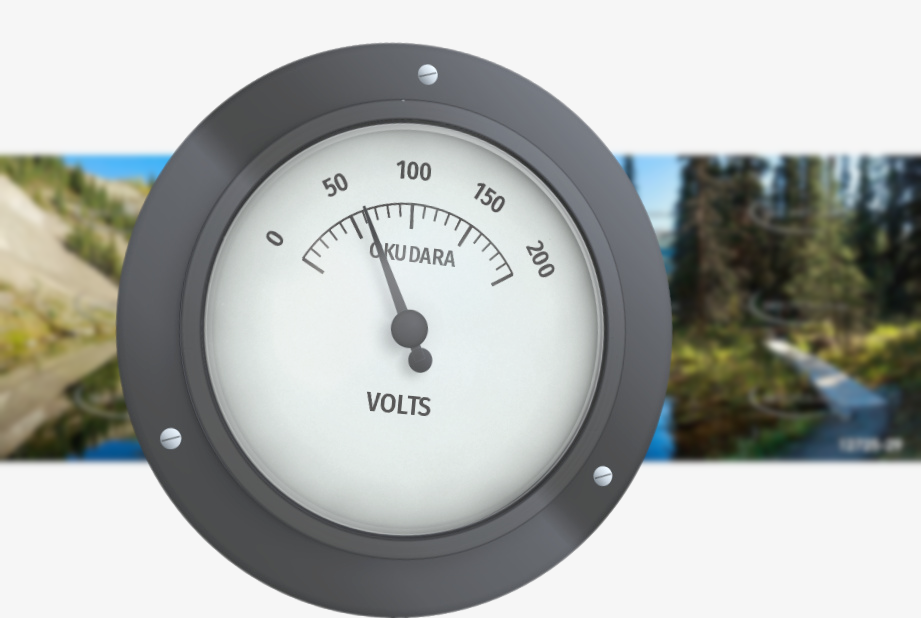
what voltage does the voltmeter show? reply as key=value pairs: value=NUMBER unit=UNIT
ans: value=60 unit=V
